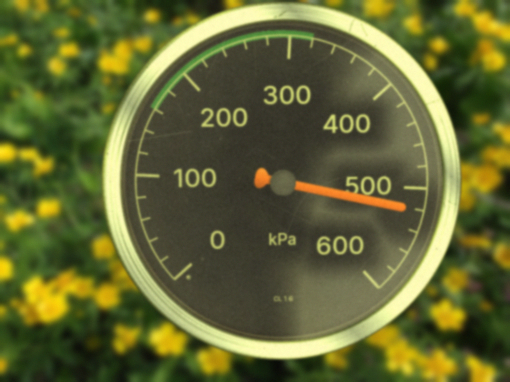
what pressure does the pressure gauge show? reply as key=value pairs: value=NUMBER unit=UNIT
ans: value=520 unit=kPa
